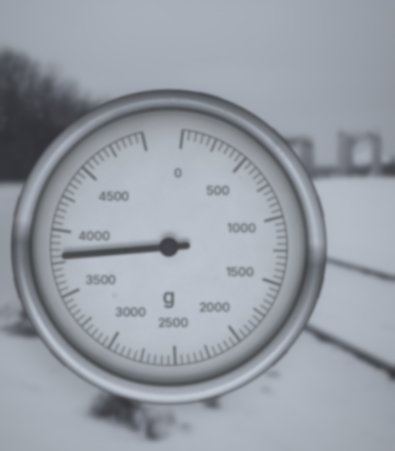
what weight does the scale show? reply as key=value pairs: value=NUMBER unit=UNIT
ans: value=3800 unit=g
